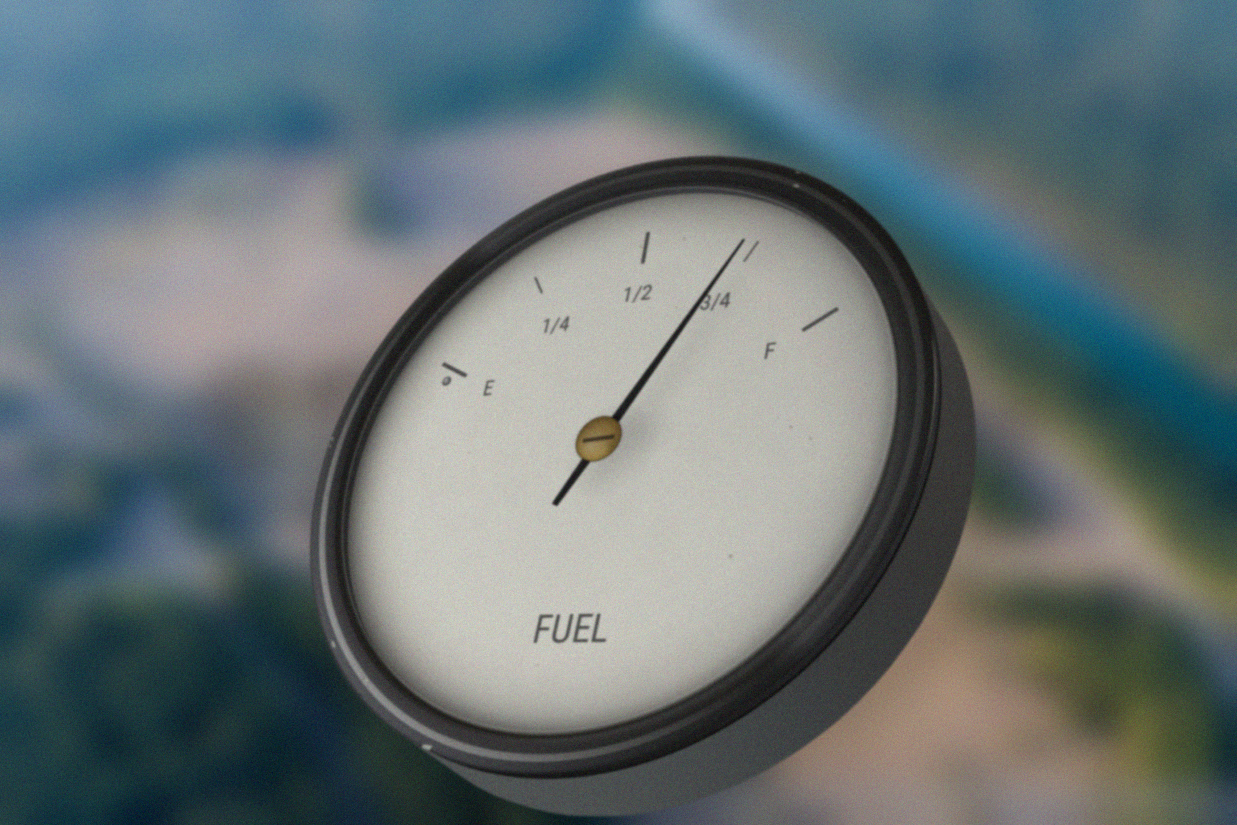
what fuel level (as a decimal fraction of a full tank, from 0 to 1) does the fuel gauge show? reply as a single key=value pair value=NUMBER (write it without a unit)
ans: value=0.75
